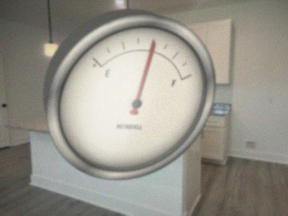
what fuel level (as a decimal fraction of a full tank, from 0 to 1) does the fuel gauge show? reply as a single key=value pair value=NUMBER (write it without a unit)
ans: value=0.5
